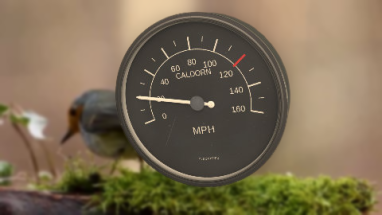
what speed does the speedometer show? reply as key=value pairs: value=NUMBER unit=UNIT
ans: value=20 unit=mph
